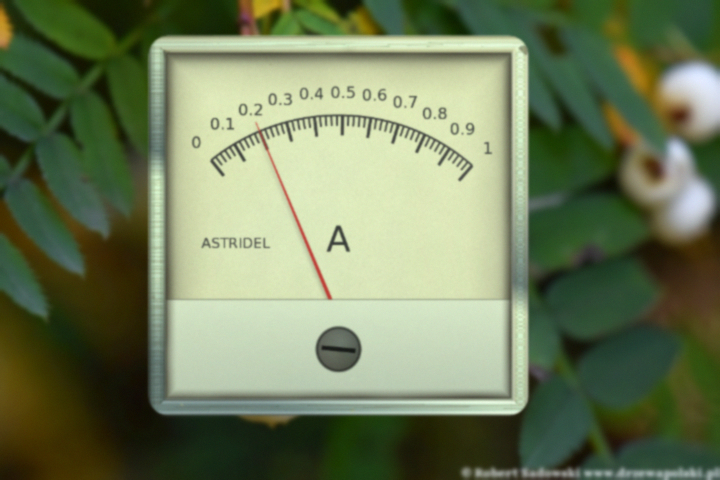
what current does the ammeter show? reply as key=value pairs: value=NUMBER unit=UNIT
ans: value=0.2 unit=A
